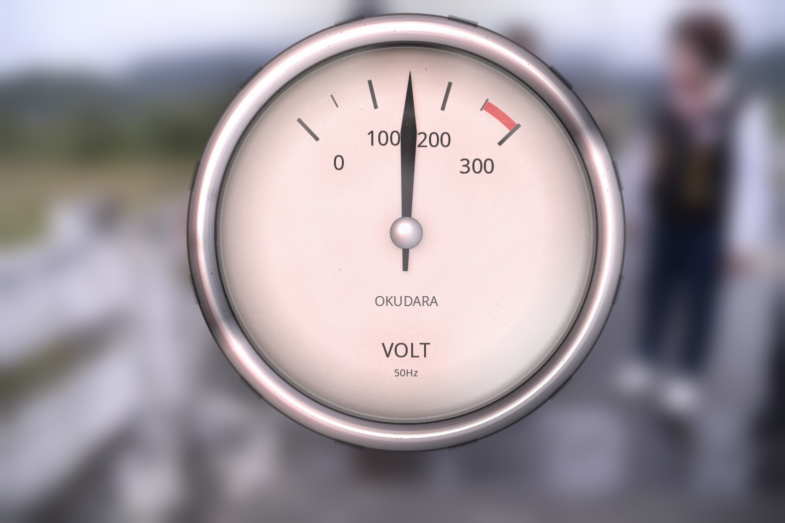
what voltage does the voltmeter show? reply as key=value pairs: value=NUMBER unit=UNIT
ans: value=150 unit=V
